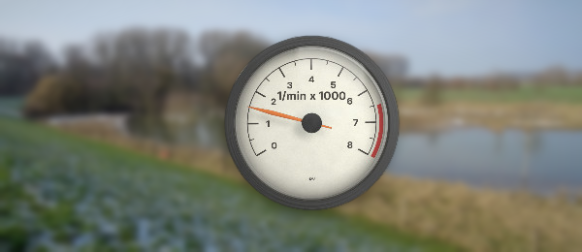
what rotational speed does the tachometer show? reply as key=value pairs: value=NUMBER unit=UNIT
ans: value=1500 unit=rpm
